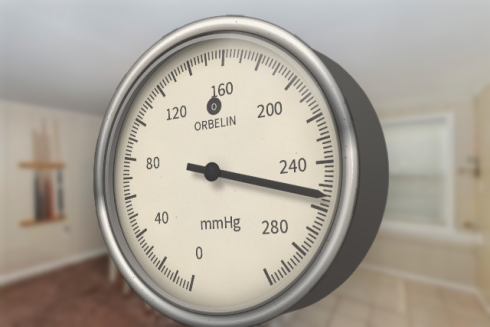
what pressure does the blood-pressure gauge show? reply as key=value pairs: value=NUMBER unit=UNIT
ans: value=254 unit=mmHg
